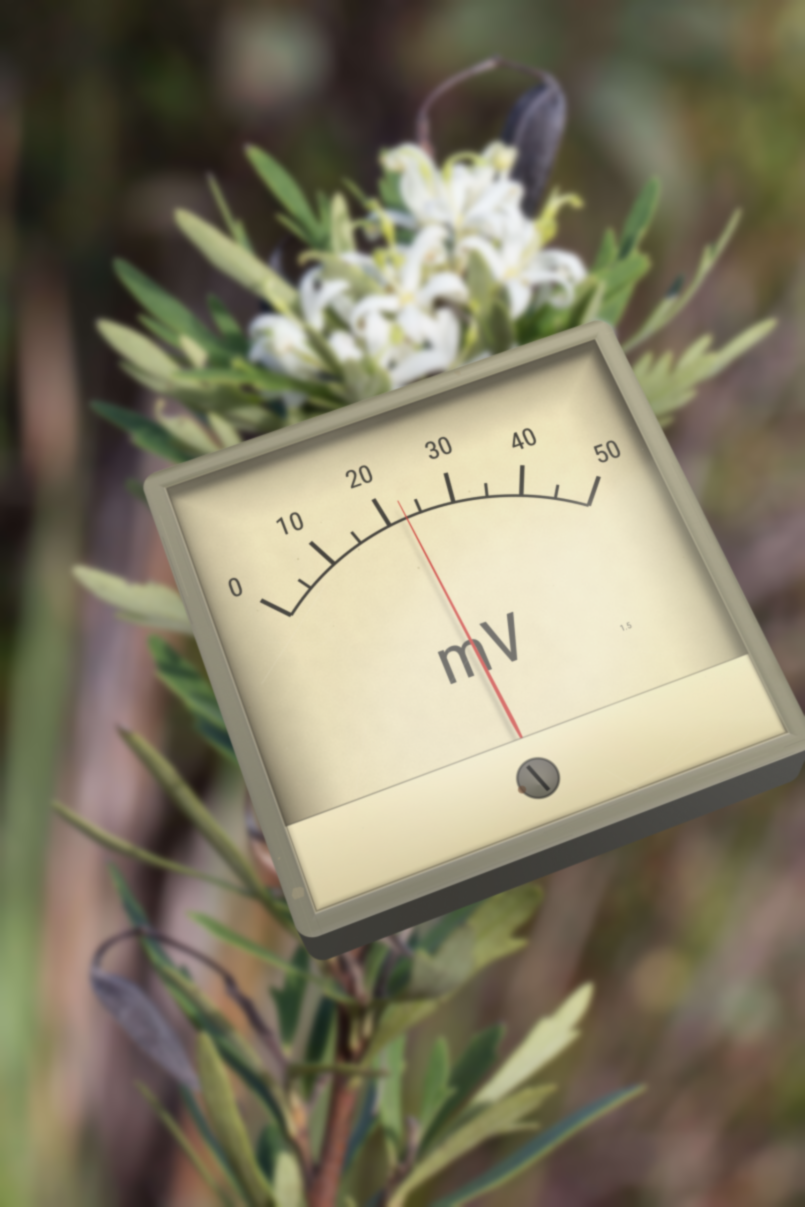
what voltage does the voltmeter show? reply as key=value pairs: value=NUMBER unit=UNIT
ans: value=22.5 unit=mV
